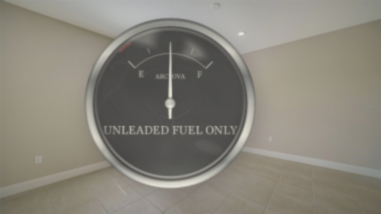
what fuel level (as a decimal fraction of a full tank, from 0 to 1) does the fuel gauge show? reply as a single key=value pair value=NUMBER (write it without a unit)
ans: value=0.5
